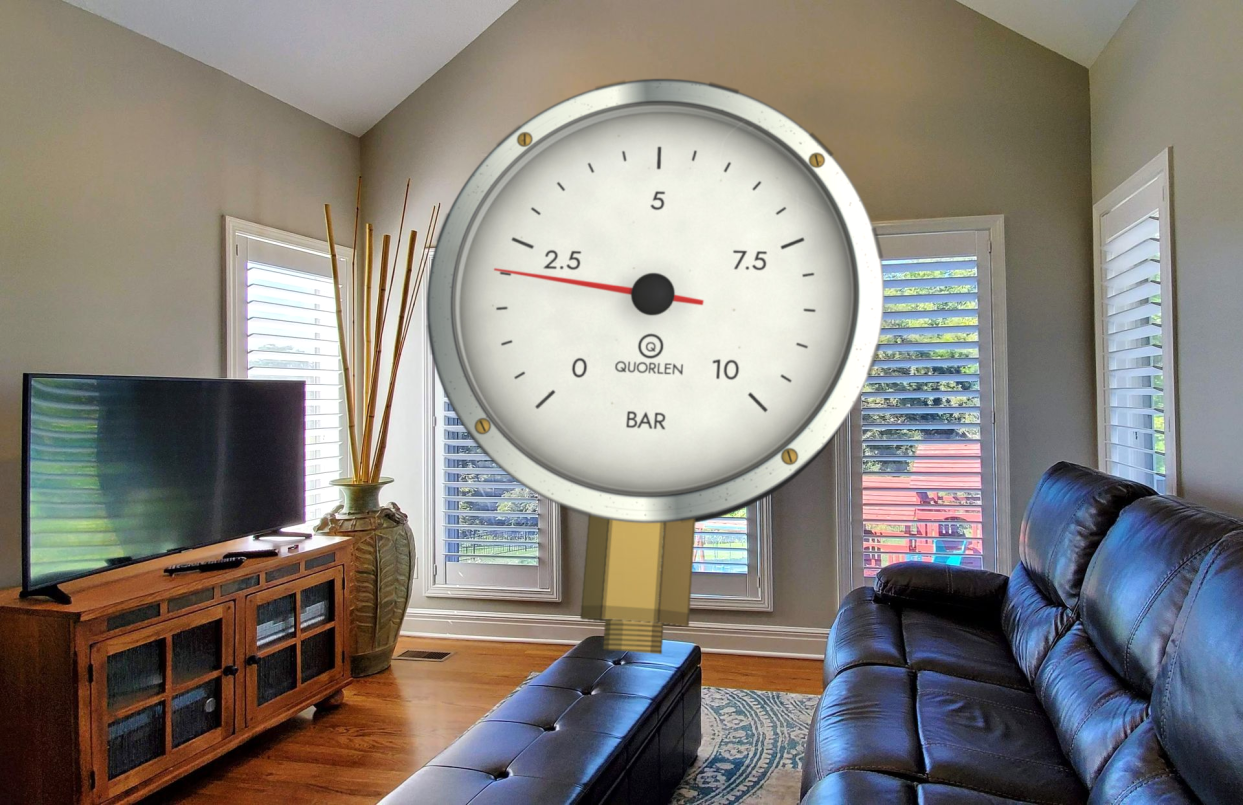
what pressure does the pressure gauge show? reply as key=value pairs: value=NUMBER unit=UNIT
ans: value=2 unit=bar
